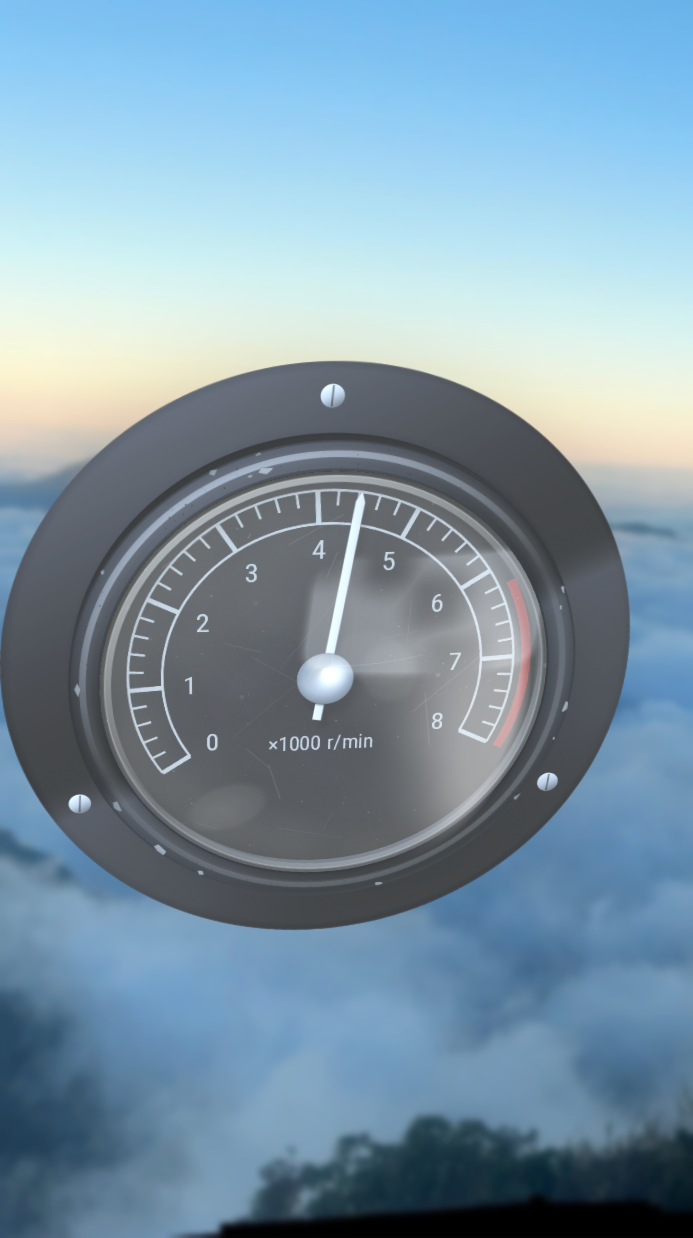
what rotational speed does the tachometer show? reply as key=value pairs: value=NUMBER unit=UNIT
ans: value=4400 unit=rpm
